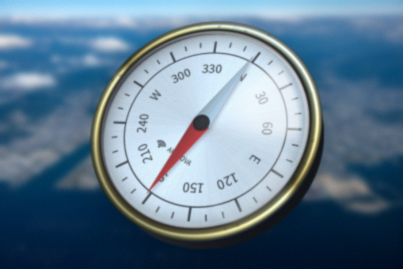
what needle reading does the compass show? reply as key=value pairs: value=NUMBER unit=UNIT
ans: value=180 unit=°
